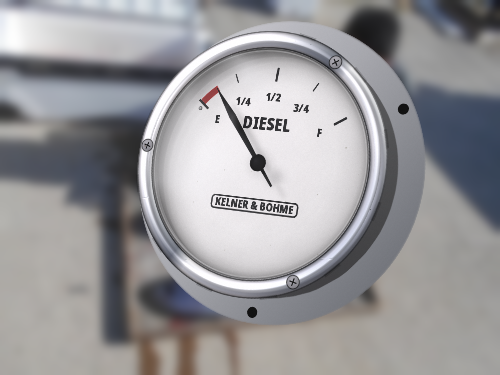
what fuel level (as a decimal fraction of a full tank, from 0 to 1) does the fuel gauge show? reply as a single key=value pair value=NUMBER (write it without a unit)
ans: value=0.125
